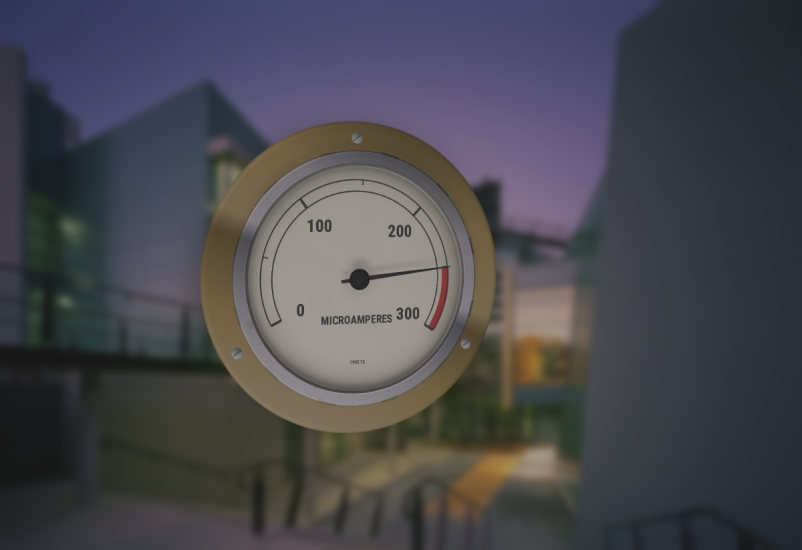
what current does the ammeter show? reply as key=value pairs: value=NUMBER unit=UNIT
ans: value=250 unit=µA
